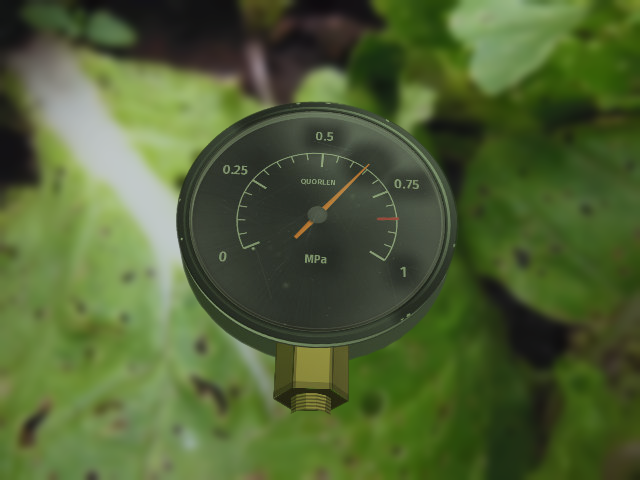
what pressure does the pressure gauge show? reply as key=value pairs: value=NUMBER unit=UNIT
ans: value=0.65 unit=MPa
